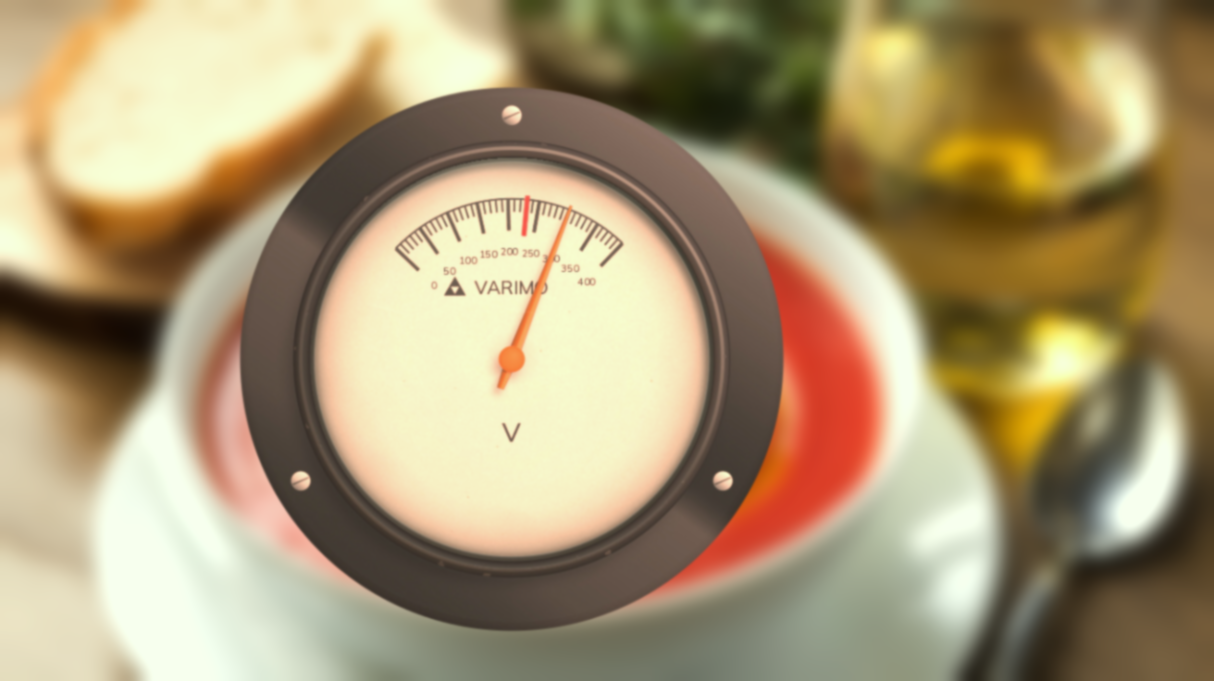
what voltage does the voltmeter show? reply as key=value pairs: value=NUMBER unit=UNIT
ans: value=300 unit=V
